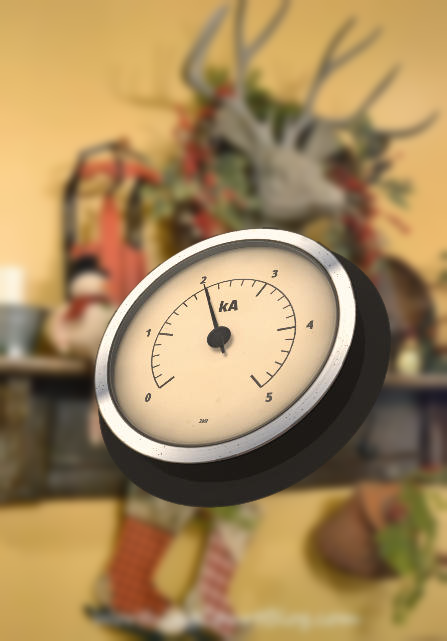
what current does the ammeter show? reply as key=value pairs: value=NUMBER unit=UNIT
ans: value=2 unit=kA
